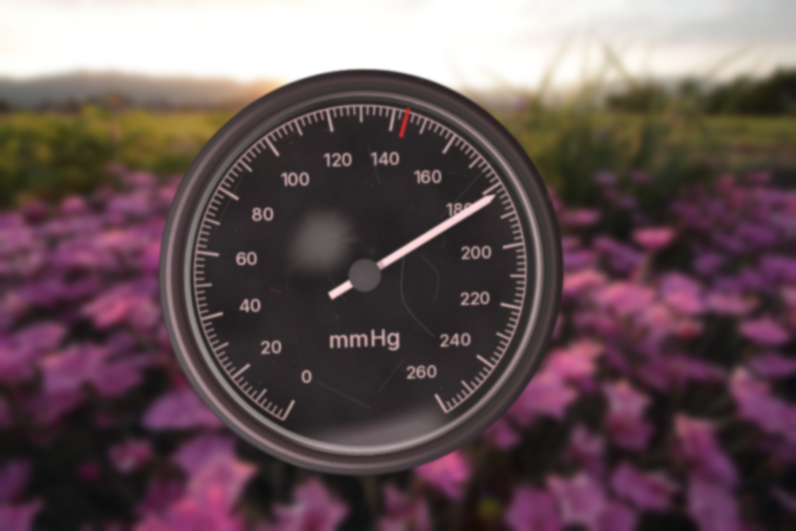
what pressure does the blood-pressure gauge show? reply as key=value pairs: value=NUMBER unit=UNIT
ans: value=182 unit=mmHg
